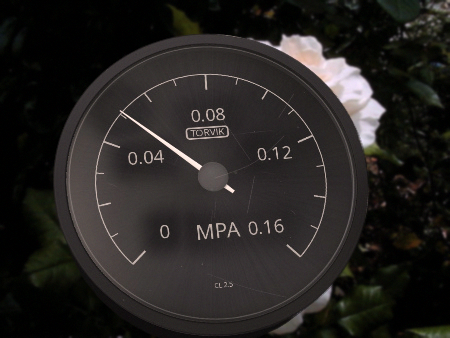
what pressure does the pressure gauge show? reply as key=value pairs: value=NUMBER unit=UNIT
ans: value=0.05 unit=MPa
